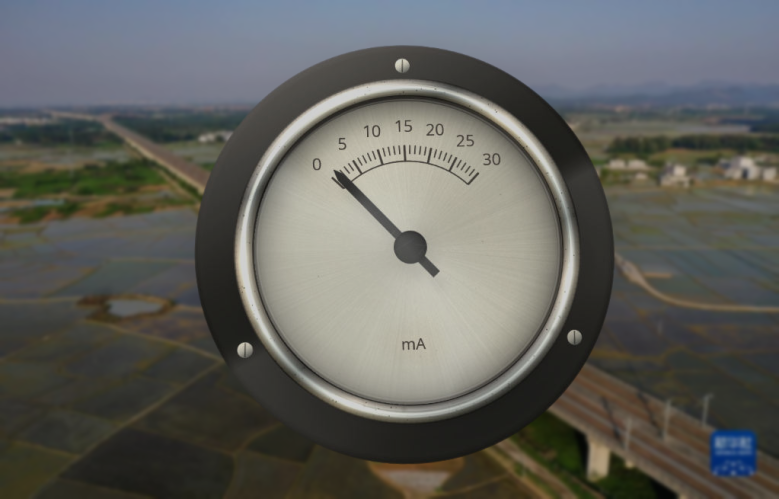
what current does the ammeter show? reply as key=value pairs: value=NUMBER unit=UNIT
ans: value=1 unit=mA
